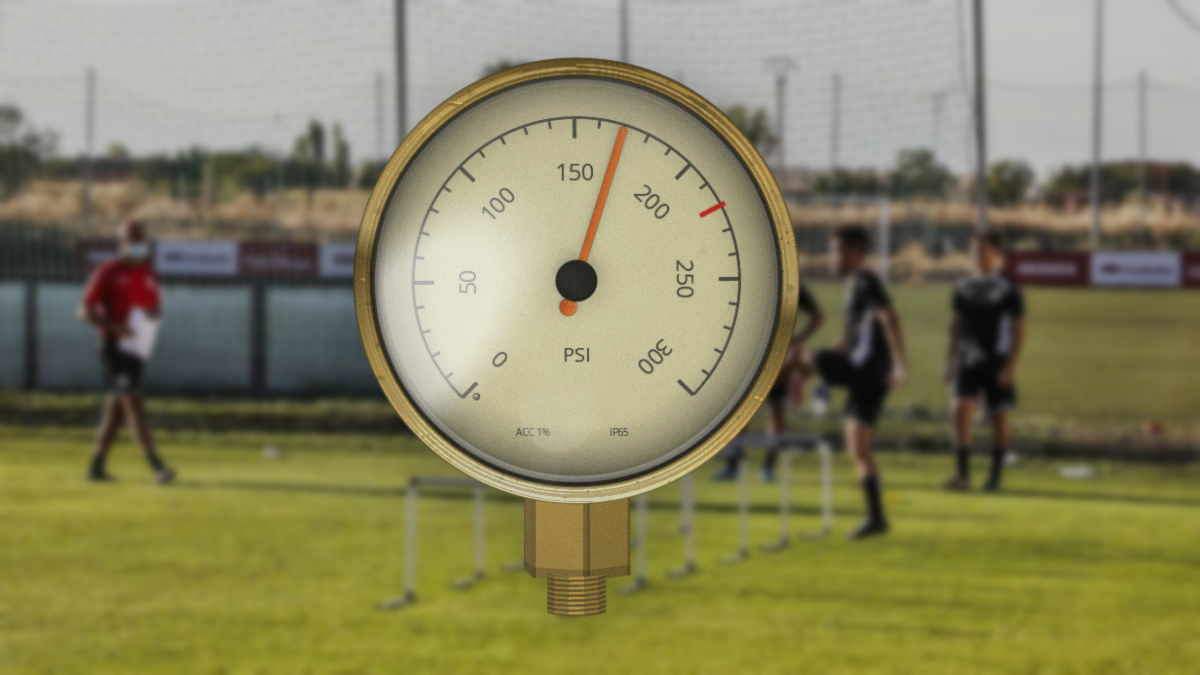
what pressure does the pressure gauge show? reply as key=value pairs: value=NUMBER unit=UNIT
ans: value=170 unit=psi
